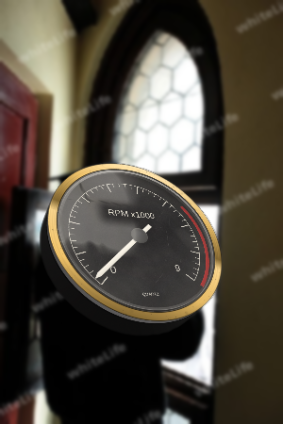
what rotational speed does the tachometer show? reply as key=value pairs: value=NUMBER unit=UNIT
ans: value=200 unit=rpm
